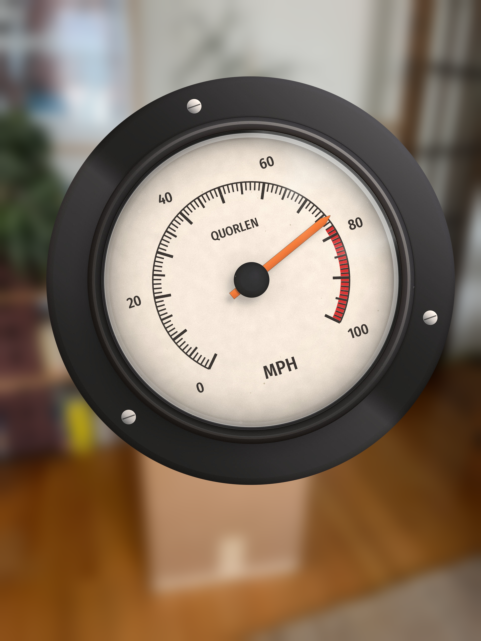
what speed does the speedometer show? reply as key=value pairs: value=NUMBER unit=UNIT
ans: value=76 unit=mph
